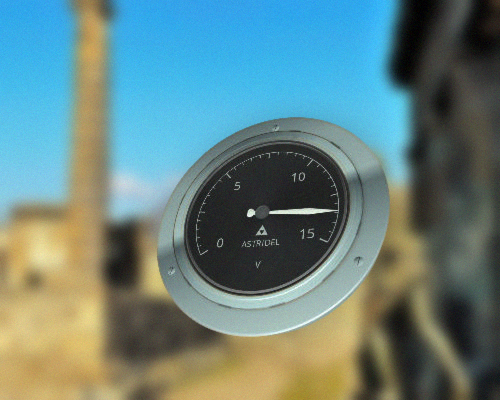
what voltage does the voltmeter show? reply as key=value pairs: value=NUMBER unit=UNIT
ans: value=13.5 unit=V
